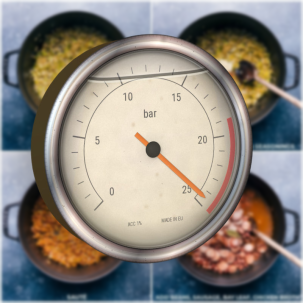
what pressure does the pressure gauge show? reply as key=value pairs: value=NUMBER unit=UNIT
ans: value=24.5 unit=bar
